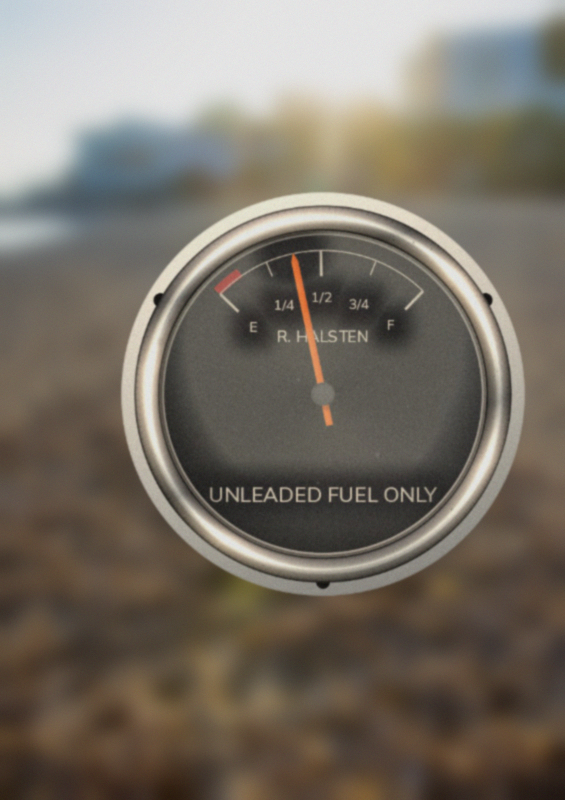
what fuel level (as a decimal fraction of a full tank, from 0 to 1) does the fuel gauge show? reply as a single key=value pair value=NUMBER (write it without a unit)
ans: value=0.375
